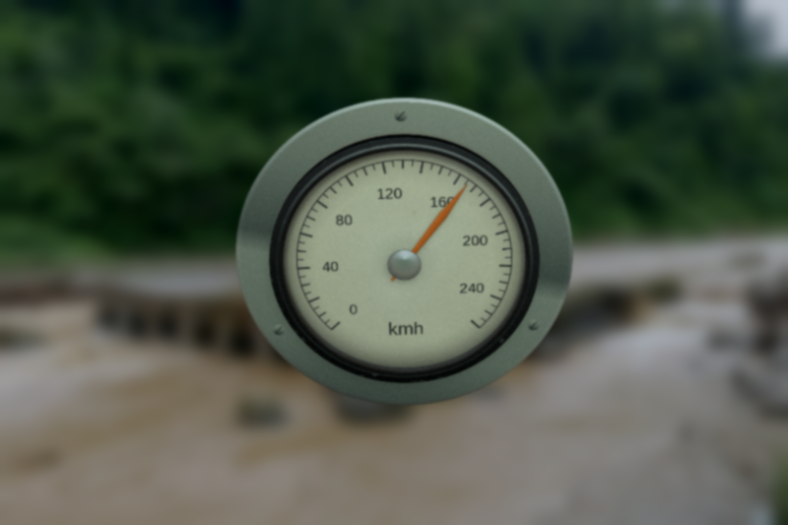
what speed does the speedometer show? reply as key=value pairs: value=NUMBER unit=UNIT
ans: value=165 unit=km/h
